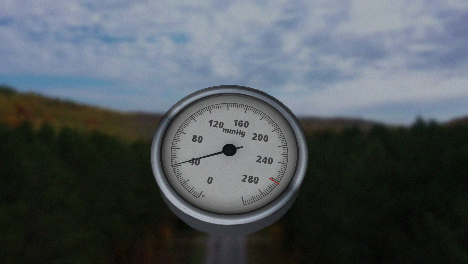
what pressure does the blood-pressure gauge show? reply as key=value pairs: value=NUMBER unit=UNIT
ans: value=40 unit=mmHg
